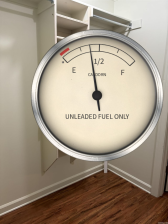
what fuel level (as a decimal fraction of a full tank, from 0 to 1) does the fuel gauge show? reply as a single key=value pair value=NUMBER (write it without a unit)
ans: value=0.375
